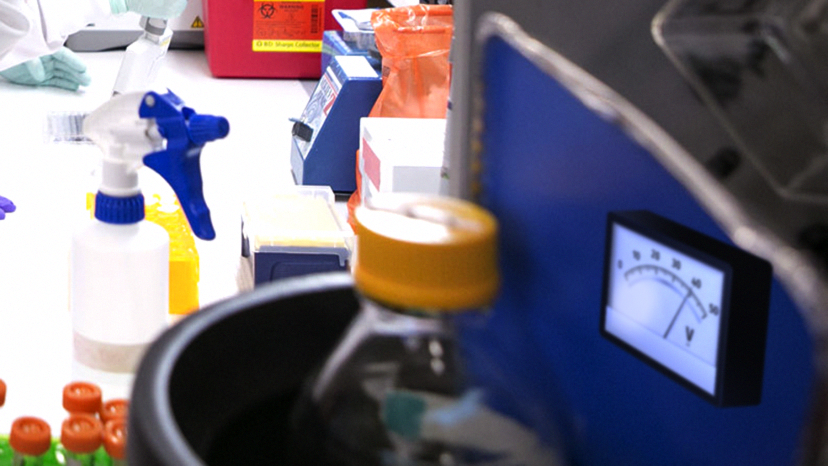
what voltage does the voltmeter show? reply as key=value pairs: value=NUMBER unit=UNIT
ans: value=40 unit=V
